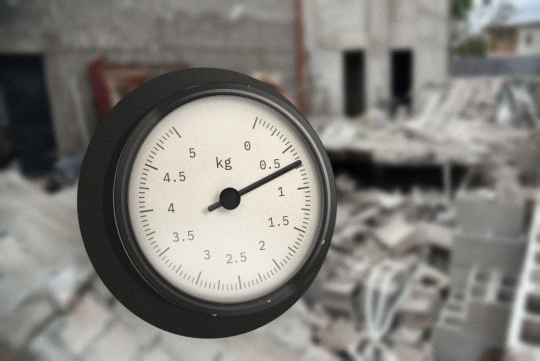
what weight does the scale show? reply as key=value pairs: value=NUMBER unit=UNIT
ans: value=0.7 unit=kg
